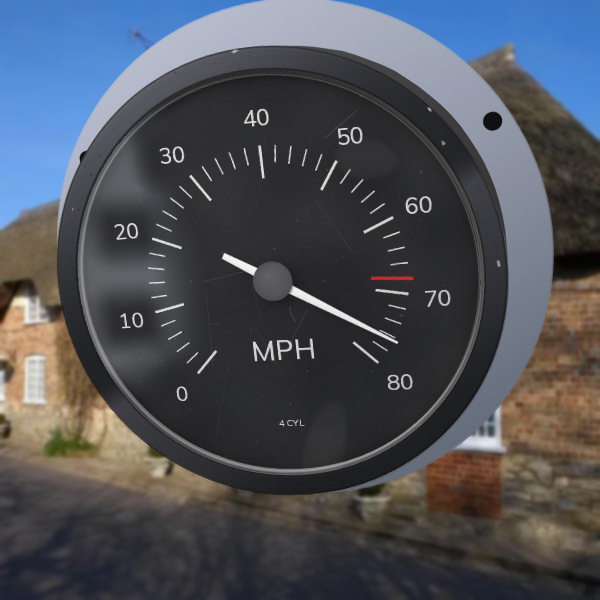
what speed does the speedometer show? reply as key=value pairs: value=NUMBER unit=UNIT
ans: value=76 unit=mph
